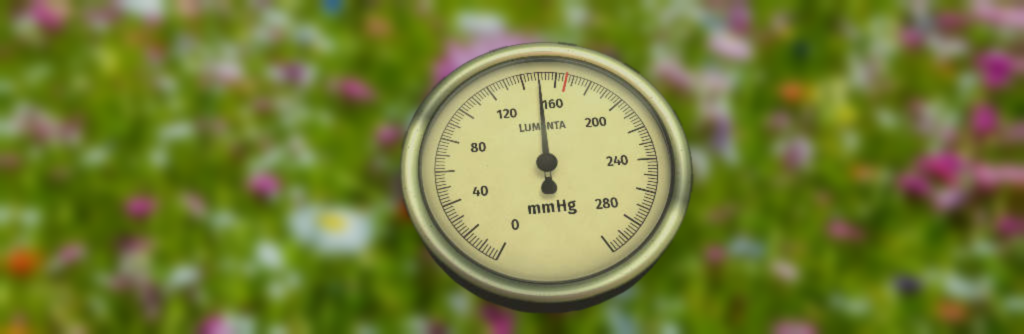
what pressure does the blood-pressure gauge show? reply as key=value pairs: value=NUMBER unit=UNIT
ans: value=150 unit=mmHg
